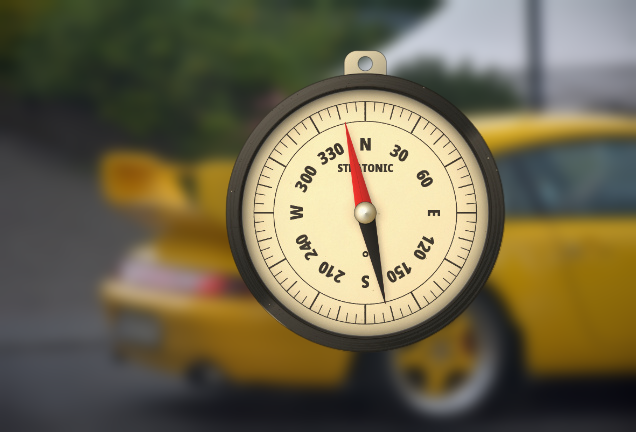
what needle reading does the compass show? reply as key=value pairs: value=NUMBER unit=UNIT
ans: value=347.5 unit=°
